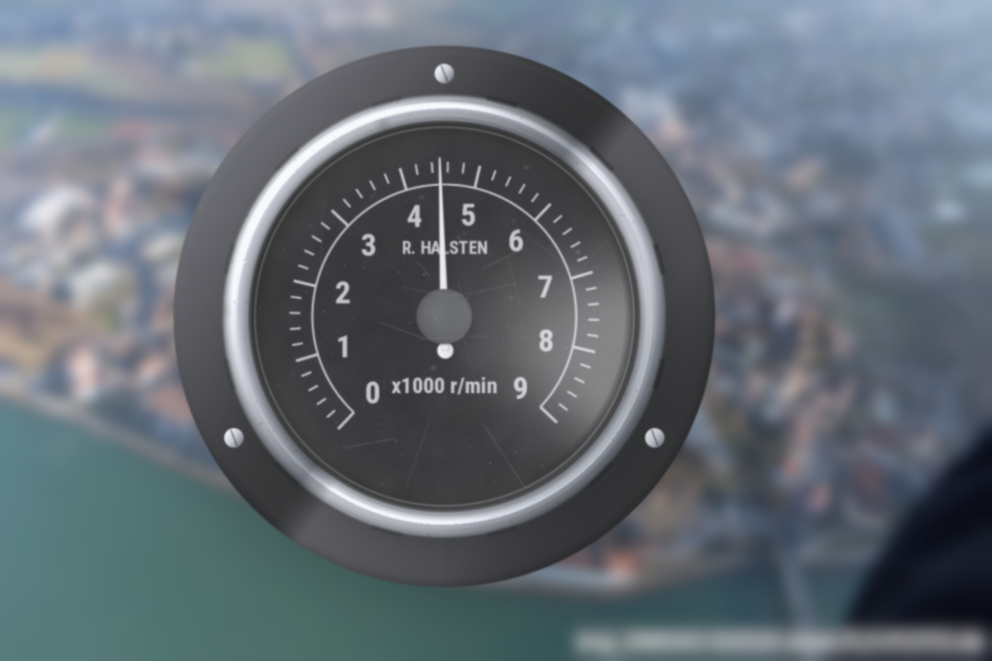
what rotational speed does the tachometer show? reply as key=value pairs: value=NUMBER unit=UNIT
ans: value=4500 unit=rpm
